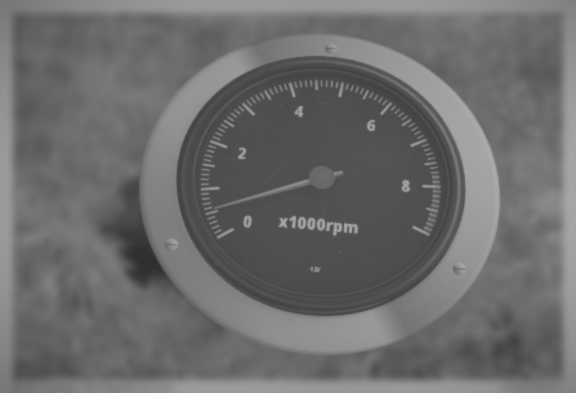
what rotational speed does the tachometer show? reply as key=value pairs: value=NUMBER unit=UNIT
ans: value=500 unit=rpm
